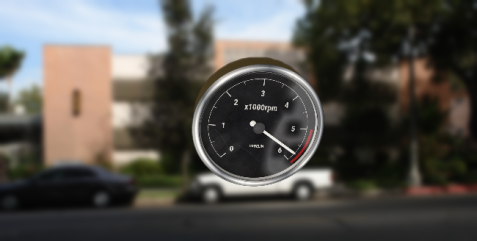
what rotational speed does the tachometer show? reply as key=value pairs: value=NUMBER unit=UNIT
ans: value=5750 unit=rpm
